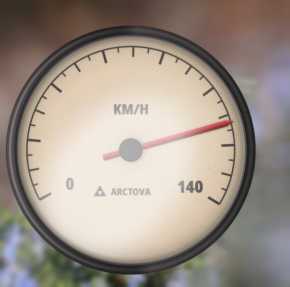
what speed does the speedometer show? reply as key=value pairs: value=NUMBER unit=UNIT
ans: value=112.5 unit=km/h
